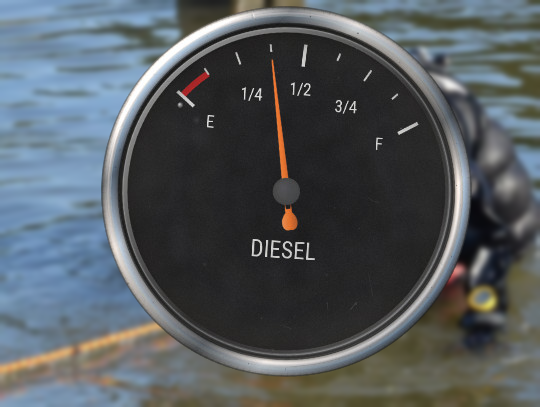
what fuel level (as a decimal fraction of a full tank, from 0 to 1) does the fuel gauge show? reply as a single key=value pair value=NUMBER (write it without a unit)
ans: value=0.375
